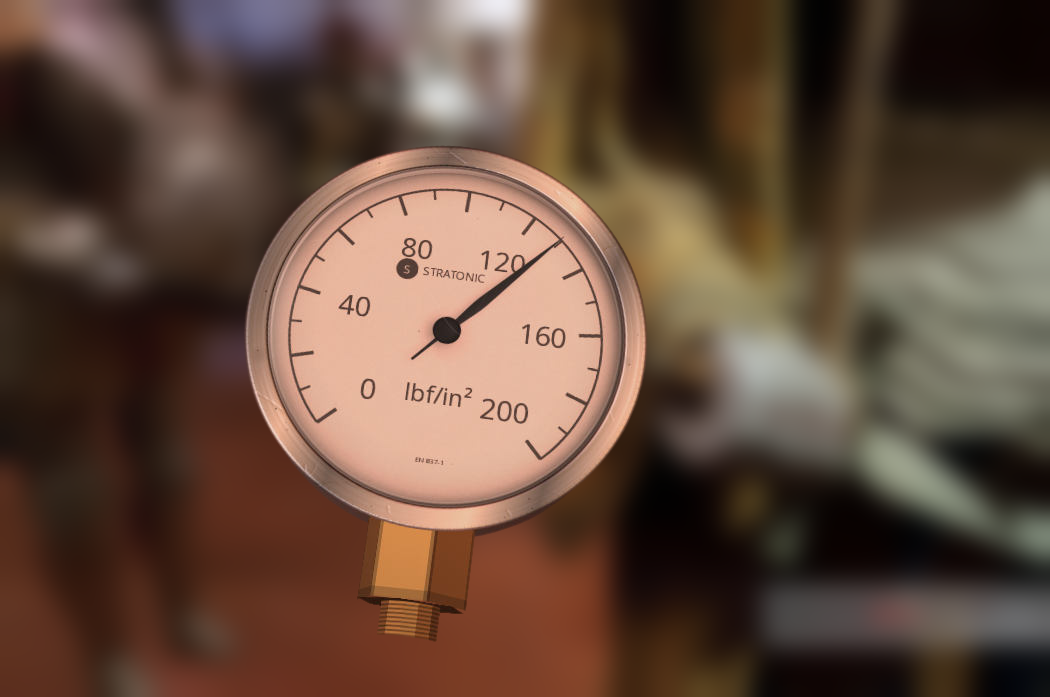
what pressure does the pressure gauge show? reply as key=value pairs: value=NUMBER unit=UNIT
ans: value=130 unit=psi
